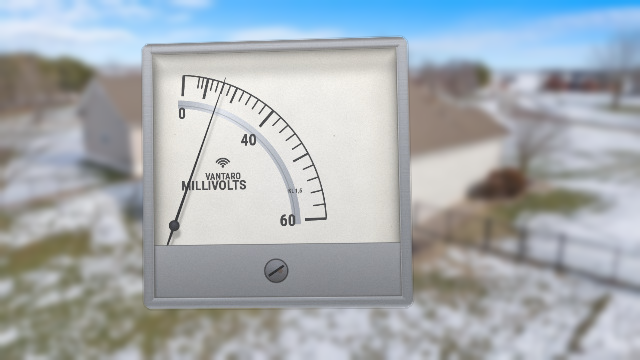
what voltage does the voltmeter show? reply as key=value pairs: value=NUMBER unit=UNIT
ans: value=26 unit=mV
